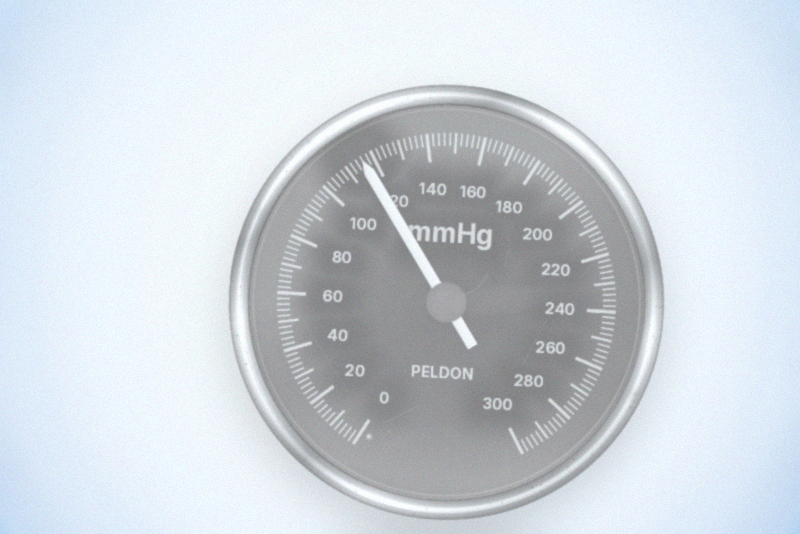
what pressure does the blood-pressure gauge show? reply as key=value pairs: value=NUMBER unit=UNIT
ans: value=116 unit=mmHg
